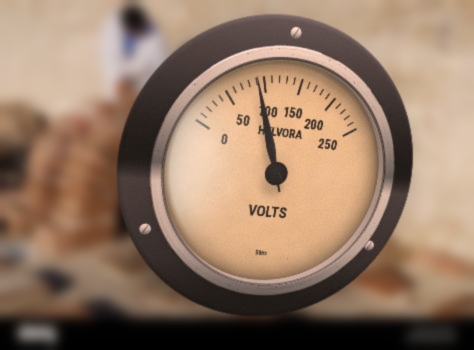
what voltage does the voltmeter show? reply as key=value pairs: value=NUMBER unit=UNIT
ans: value=90 unit=V
